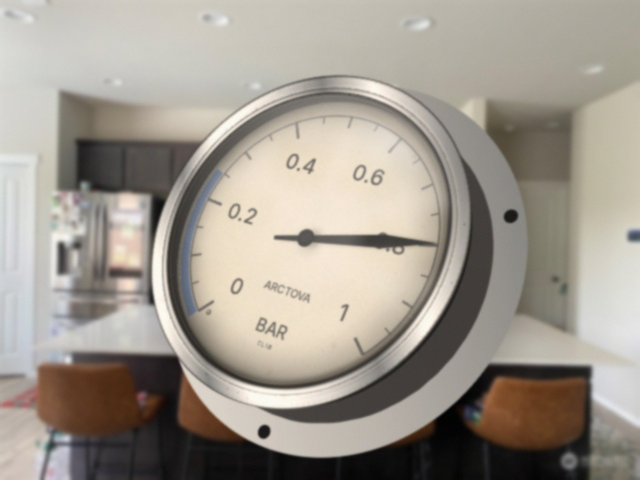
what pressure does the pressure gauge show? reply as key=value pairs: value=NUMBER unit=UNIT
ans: value=0.8 unit=bar
